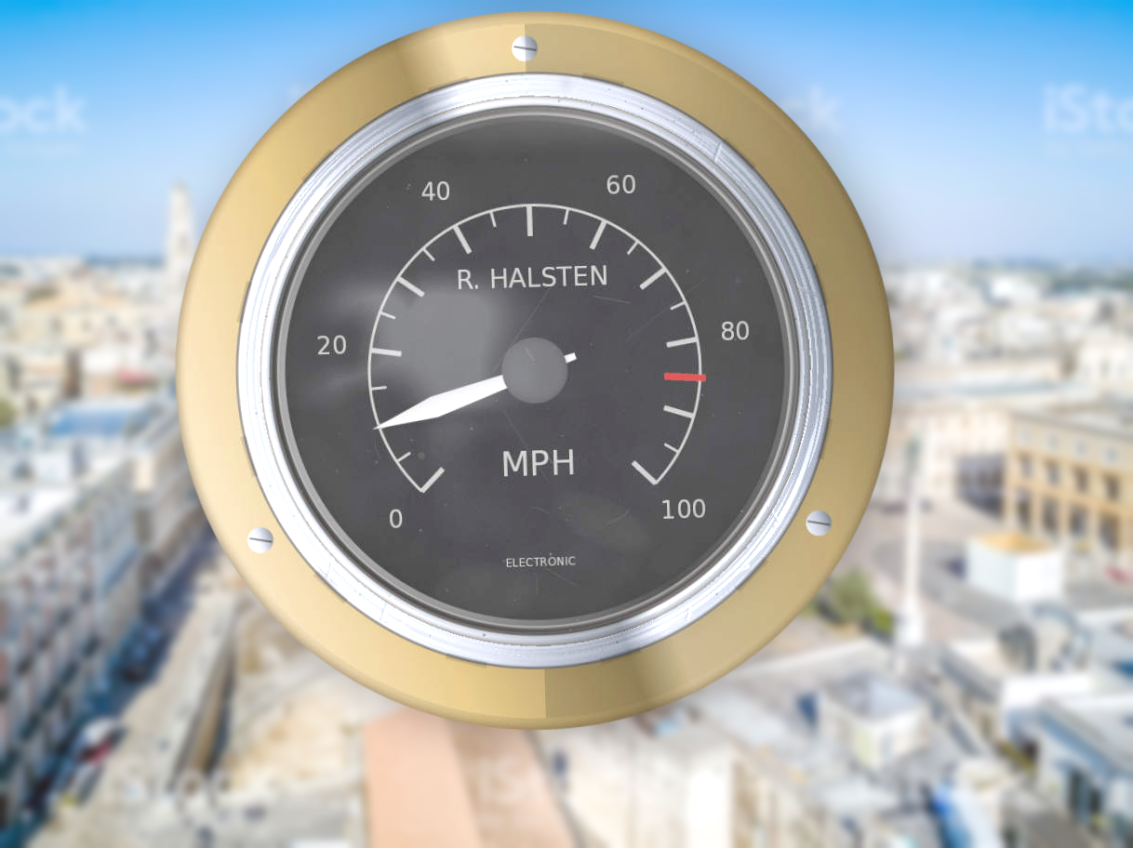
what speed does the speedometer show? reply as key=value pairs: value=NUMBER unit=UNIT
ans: value=10 unit=mph
